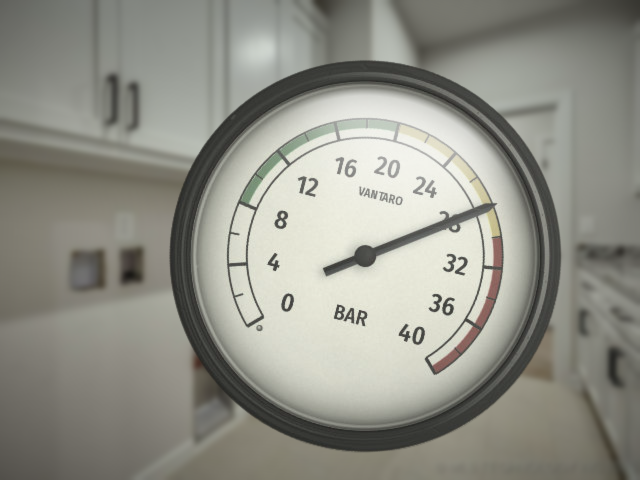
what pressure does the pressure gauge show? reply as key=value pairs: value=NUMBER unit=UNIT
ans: value=28 unit=bar
